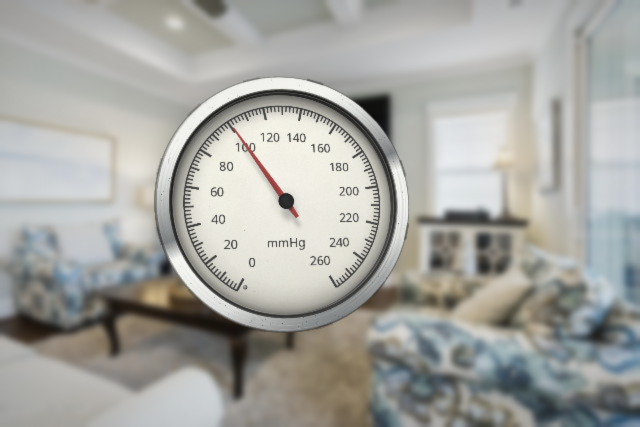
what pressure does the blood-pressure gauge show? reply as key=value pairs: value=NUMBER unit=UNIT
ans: value=100 unit=mmHg
